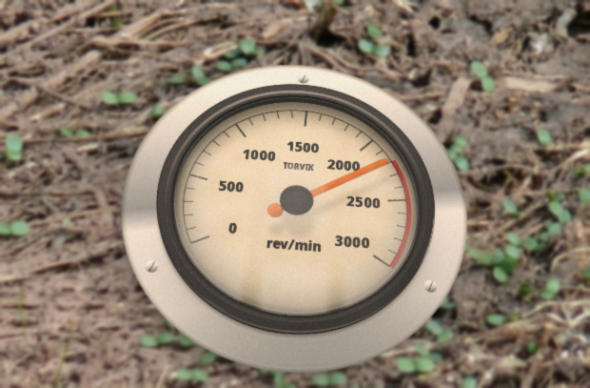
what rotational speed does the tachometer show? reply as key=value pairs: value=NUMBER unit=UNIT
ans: value=2200 unit=rpm
